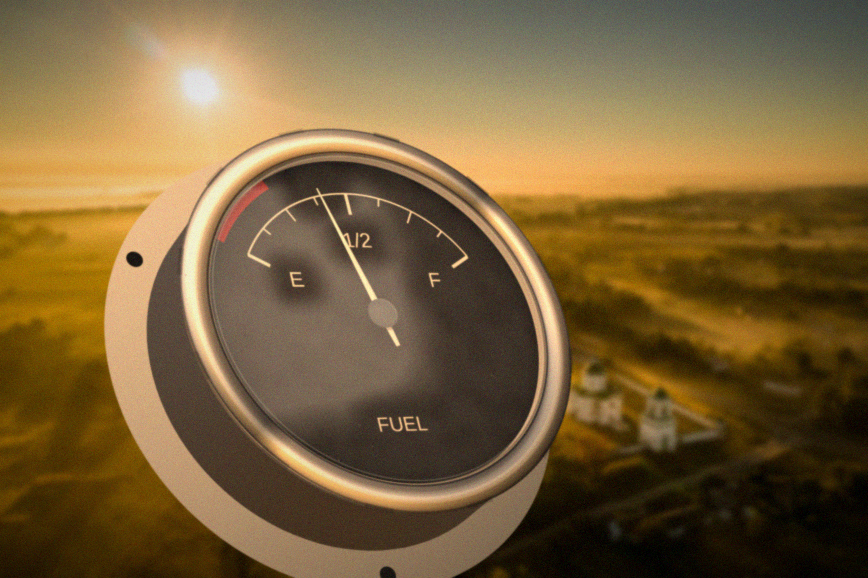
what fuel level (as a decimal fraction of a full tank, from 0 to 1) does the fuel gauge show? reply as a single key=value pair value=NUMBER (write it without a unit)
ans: value=0.375
